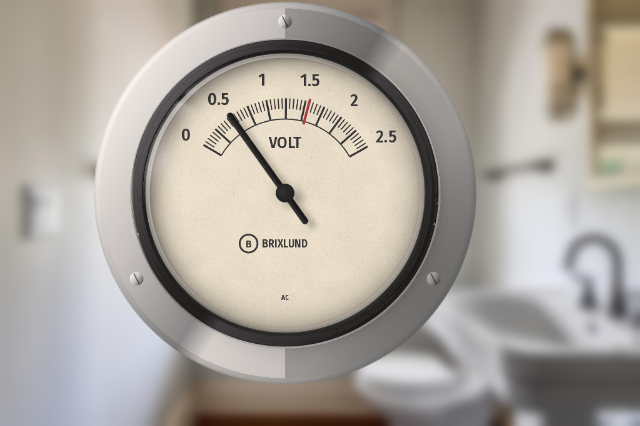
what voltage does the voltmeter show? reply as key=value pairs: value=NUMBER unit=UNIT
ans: value=0.5 unit=V
